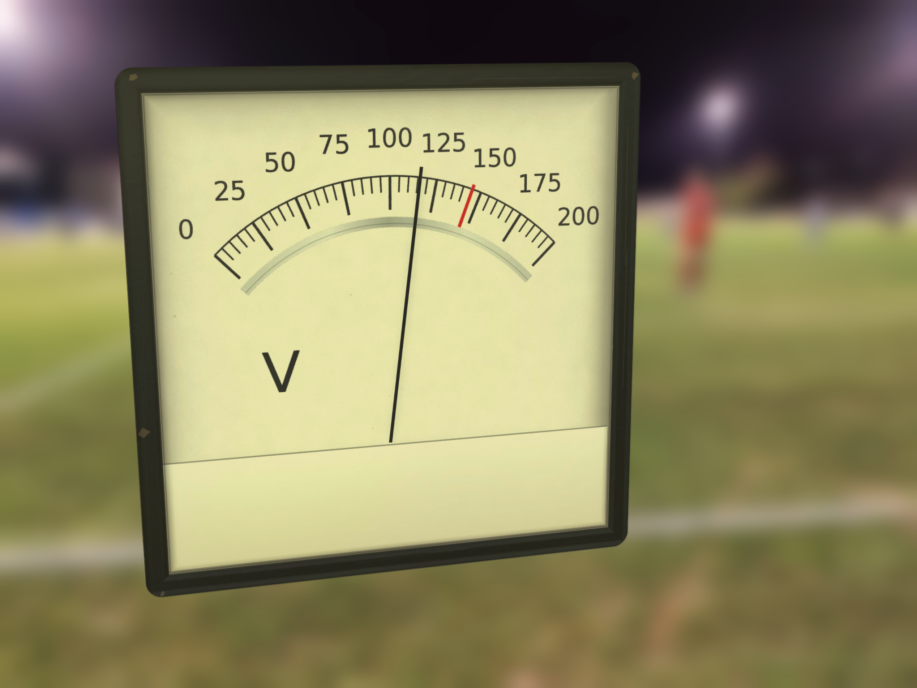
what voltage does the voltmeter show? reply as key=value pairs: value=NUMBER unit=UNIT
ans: value=115 unit=V
